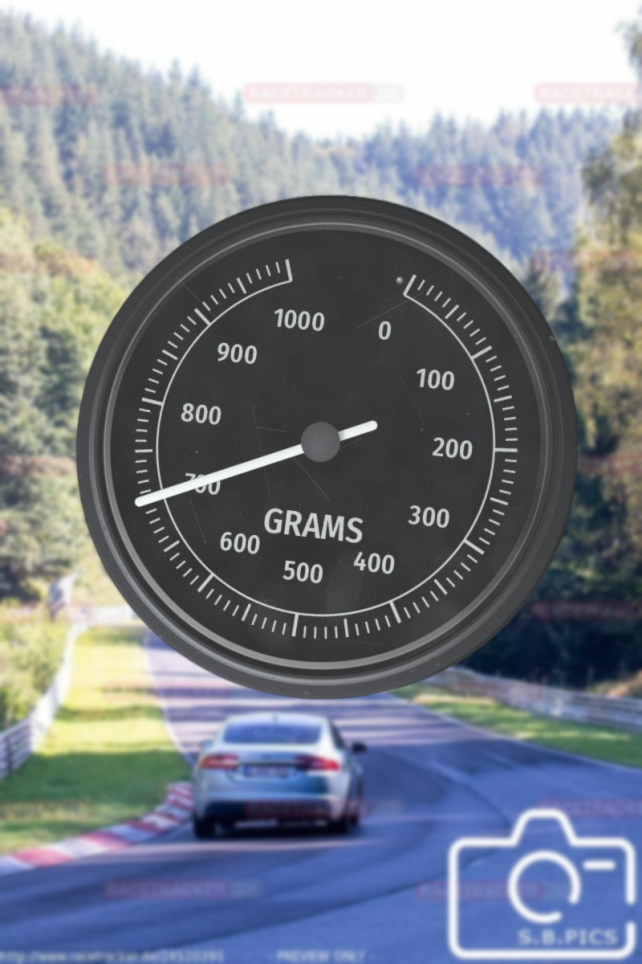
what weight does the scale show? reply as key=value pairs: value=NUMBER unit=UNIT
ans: value=700 unit=g
